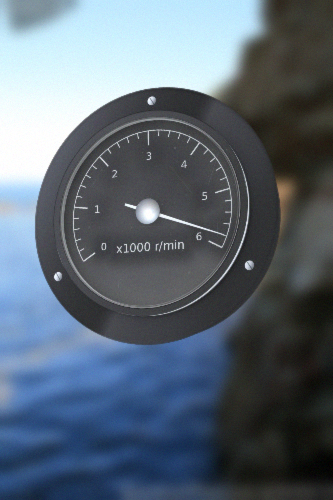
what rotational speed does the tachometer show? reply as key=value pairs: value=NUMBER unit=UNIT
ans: value=5800 unit=rpm
